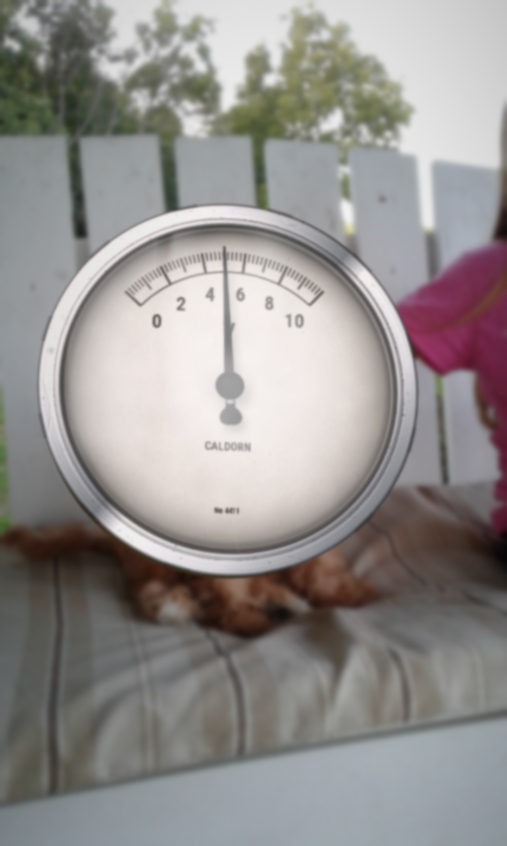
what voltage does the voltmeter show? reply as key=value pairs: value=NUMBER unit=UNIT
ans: value=5 unit=V
